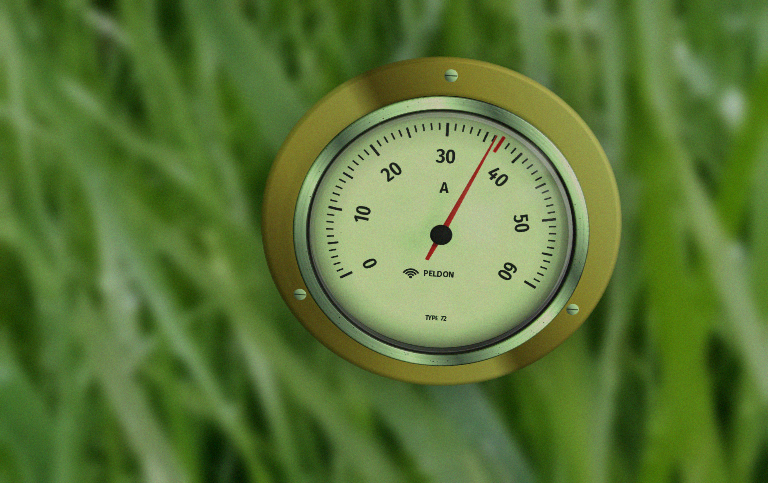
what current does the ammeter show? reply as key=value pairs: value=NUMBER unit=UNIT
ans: value=36 unit=A
